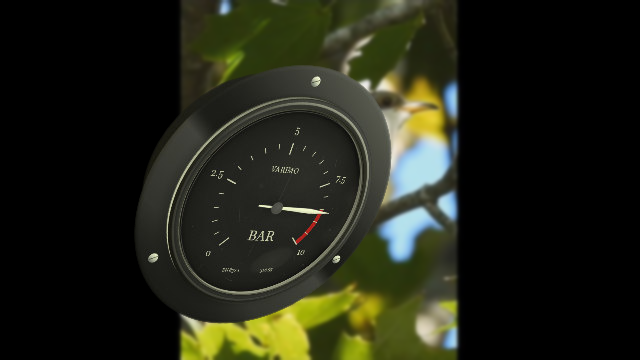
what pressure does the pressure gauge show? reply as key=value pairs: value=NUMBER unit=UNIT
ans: value=8.5 unit=bar
